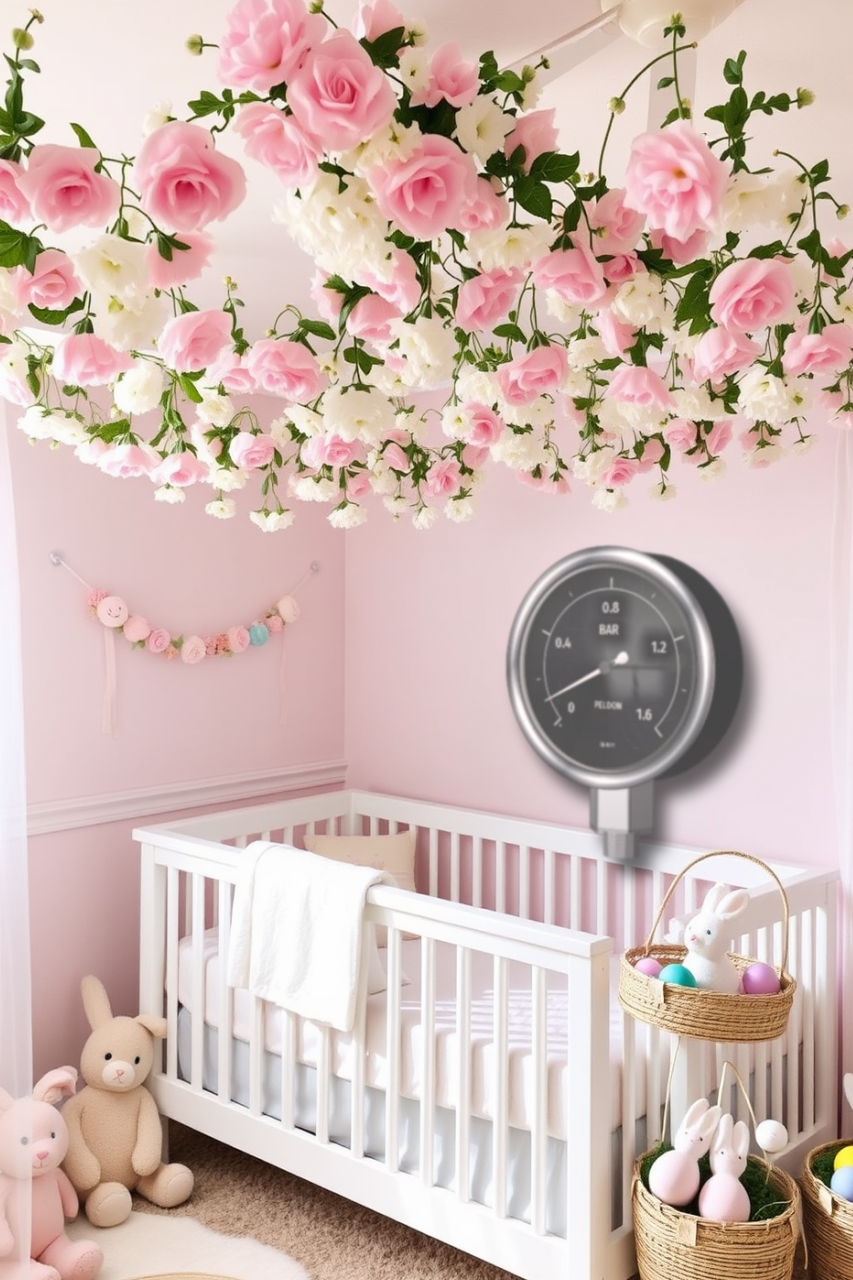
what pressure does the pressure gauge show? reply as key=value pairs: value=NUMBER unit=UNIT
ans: value=0.1 unit=bar
